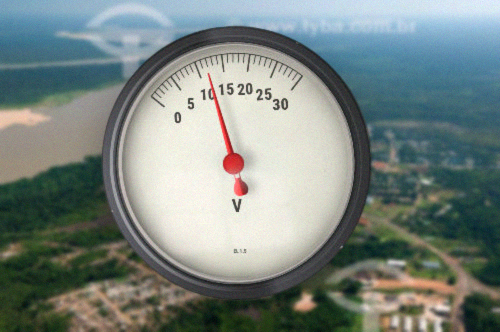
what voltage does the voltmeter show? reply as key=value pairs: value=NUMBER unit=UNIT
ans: value=12 unit=V
